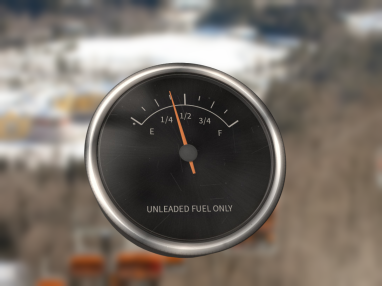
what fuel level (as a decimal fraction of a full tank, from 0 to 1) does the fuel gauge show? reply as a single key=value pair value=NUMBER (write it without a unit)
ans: value=0.375
